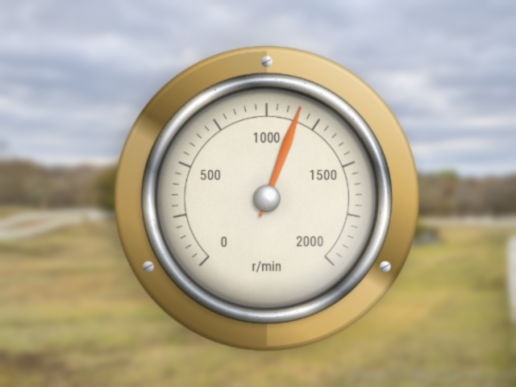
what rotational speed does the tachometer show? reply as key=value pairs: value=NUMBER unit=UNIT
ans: value=1150 unit=rpm
